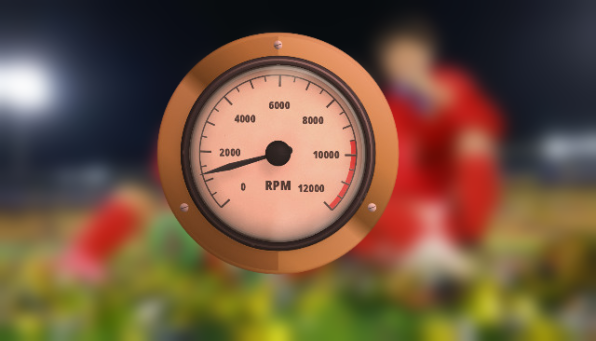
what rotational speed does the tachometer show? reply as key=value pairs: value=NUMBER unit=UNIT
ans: value=1250 unit=rpm
